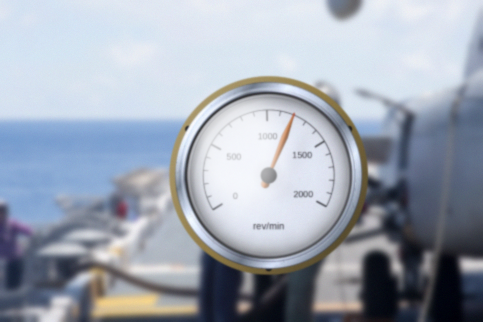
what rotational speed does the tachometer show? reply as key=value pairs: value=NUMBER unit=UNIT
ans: value=1200 unit=rpm
